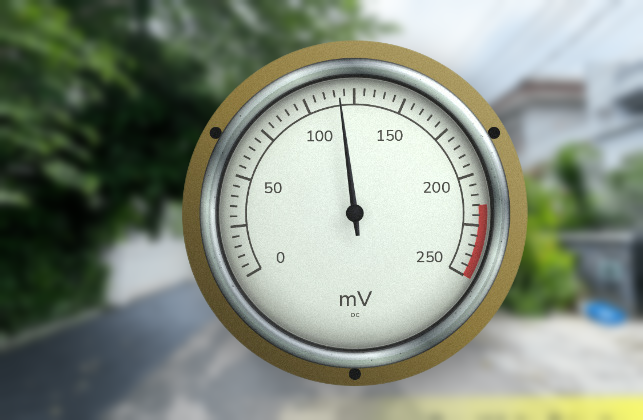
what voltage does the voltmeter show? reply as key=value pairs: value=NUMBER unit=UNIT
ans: value=117.5 unit=mV
